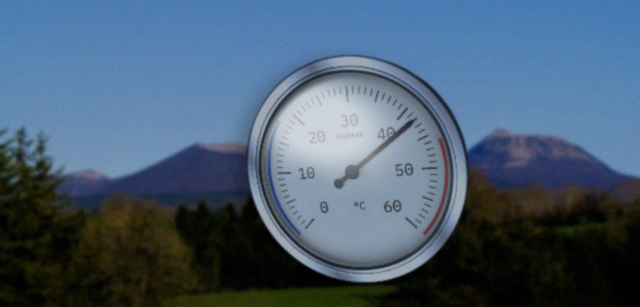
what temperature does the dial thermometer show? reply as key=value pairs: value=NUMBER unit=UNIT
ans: value=42 unit=°C
